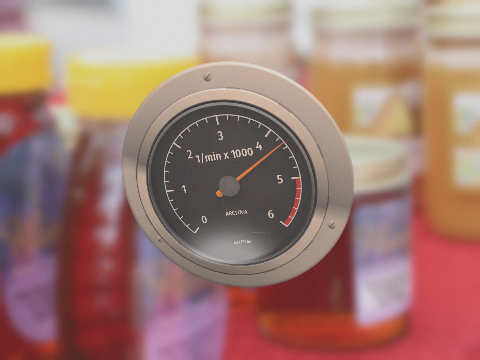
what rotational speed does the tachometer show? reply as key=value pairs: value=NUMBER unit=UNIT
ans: value=4300 unit=rpm
